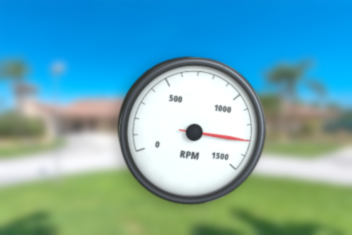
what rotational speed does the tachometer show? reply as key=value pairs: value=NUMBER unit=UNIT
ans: value=1300 unit=rpm
